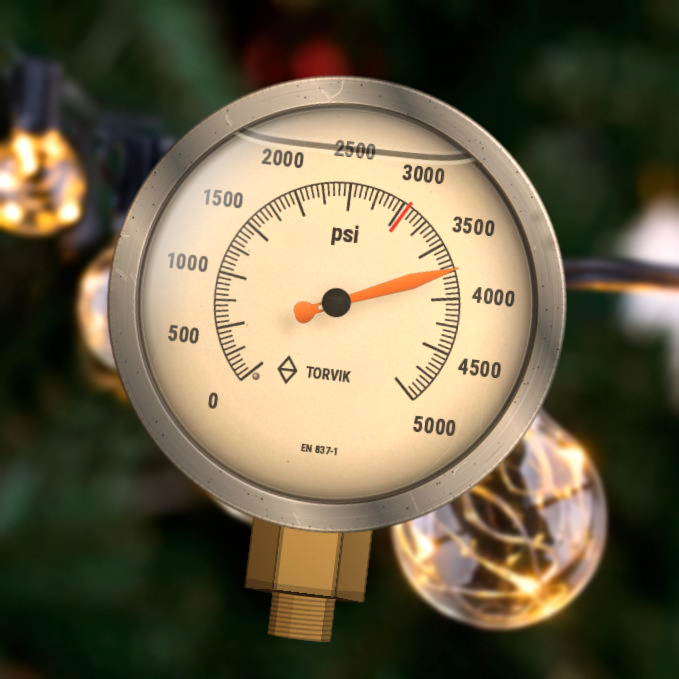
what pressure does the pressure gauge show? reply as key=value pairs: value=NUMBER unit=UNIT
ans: value=3750 unit=psi
